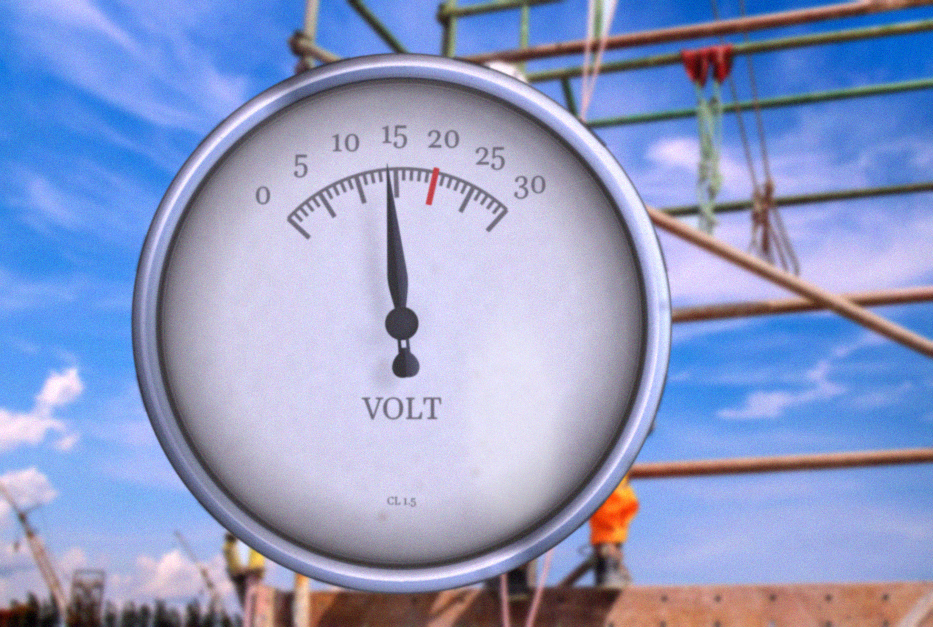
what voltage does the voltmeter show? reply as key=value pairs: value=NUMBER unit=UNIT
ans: value=14 unit=V
